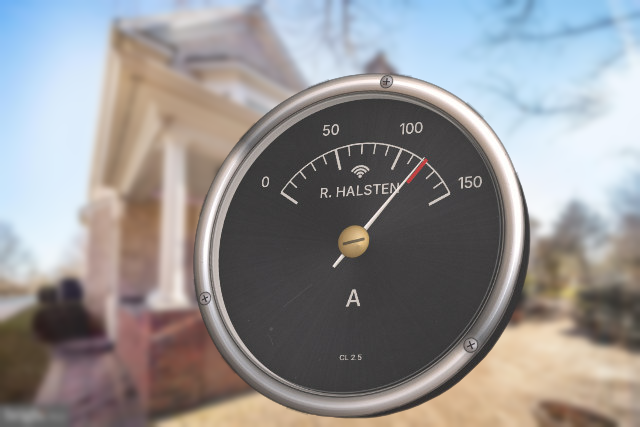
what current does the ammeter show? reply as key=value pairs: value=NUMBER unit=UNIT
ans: value=120 unit=A
